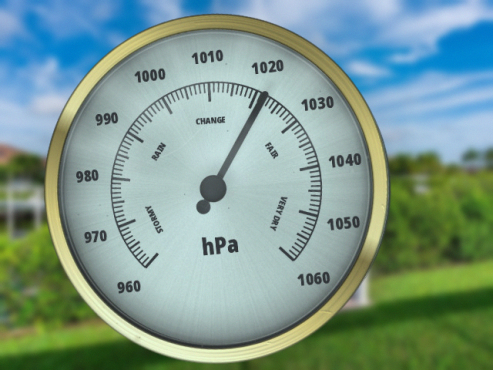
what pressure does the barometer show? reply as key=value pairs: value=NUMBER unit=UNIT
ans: value=1022 unit=hPa
